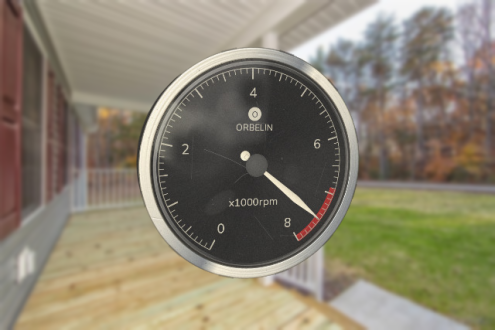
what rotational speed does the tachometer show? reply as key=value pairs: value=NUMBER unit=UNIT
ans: value=7500 unit=rpm
